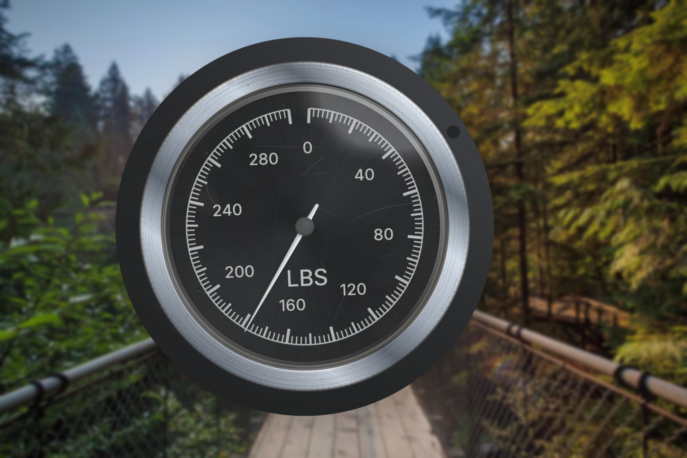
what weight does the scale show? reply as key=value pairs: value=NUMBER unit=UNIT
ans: value=178 unit=lb
